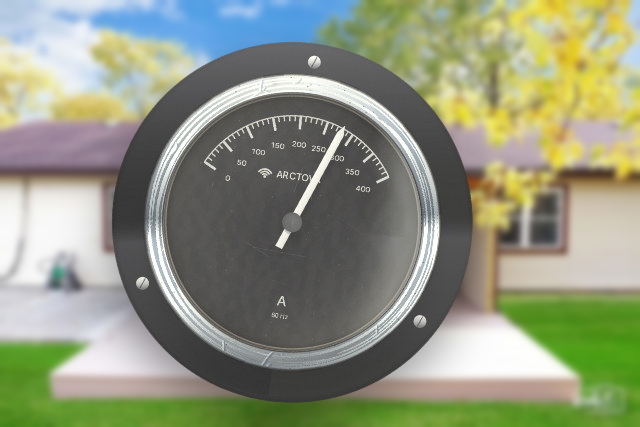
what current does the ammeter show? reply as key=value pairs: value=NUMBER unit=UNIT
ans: value=280 unit=A
